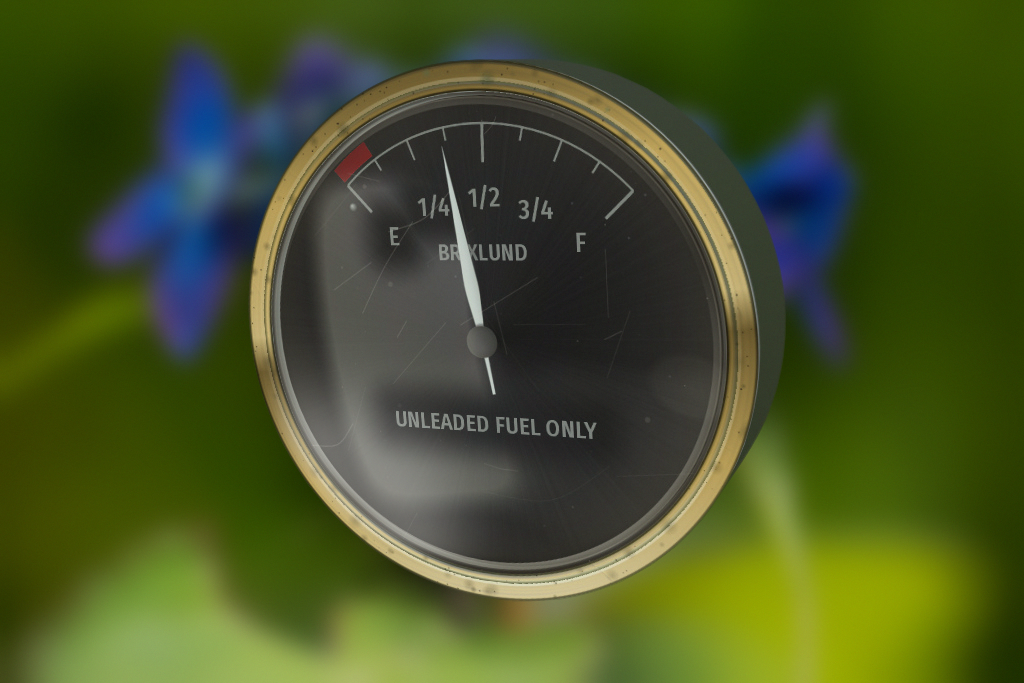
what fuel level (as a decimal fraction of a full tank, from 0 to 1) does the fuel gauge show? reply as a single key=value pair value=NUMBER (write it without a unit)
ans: value=0.375
